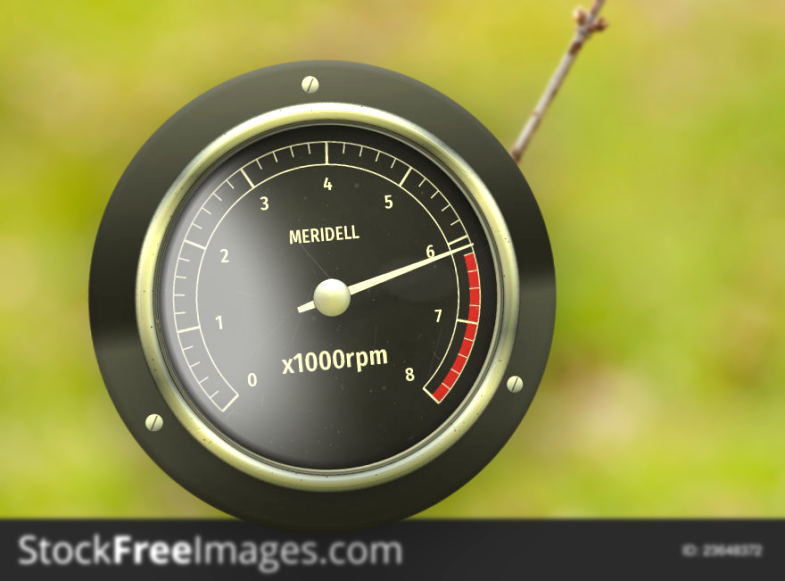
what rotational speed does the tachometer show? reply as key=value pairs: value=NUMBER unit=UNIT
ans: value=6100 unit=rpm
